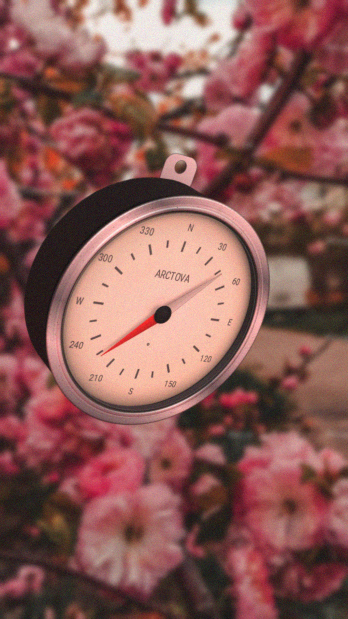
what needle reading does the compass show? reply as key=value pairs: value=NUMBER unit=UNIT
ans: value=225 unit=°
